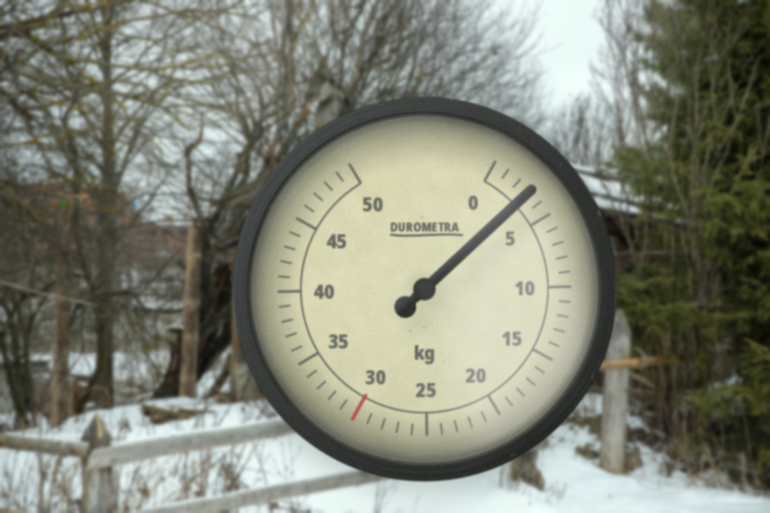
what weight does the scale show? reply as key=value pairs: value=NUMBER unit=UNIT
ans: value=3 unit=kg
